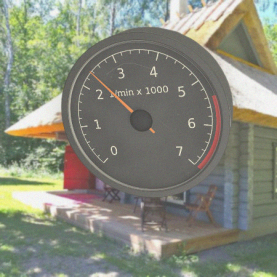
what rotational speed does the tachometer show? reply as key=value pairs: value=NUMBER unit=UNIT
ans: value=2400 unit=rpm
